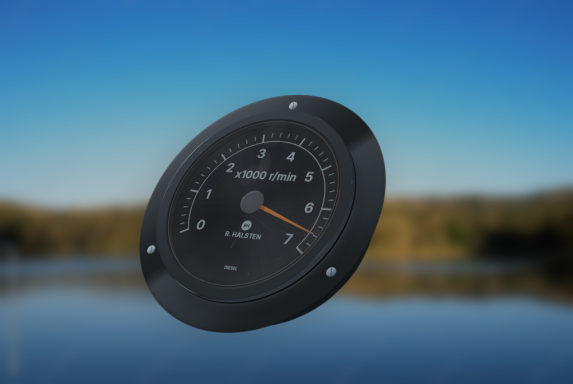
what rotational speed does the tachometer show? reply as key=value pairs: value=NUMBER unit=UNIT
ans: value=6600 unit=rpm
